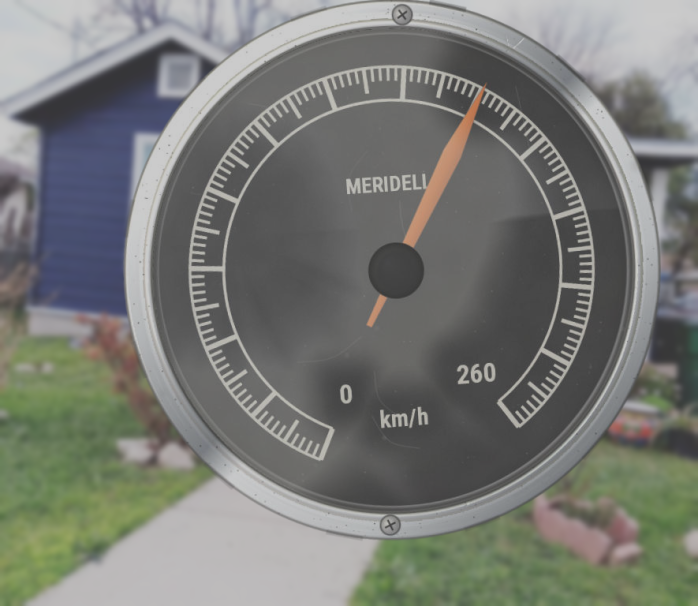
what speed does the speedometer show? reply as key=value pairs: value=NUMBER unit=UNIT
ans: value=160 unit=km/h
